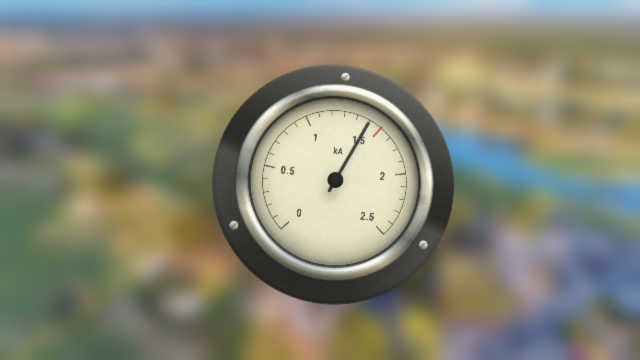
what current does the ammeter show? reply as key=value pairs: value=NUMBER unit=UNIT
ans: value=1.5 unit=kA
